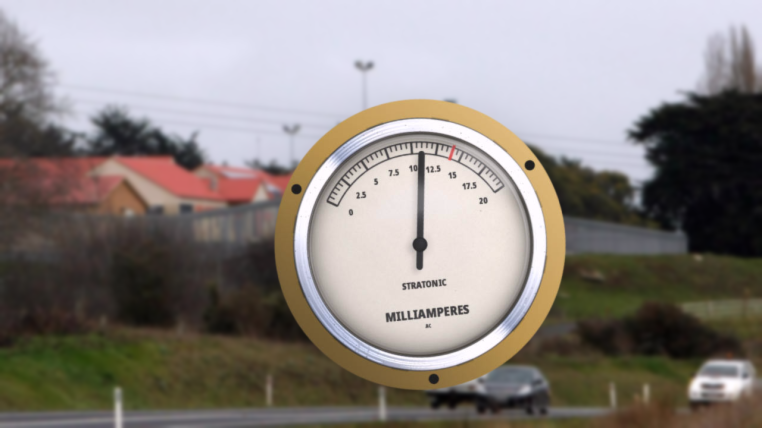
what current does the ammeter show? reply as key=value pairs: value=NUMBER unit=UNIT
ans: value=11 unit=mA
